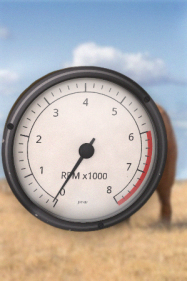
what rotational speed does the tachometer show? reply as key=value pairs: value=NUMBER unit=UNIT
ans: value=100 unit=rpm
